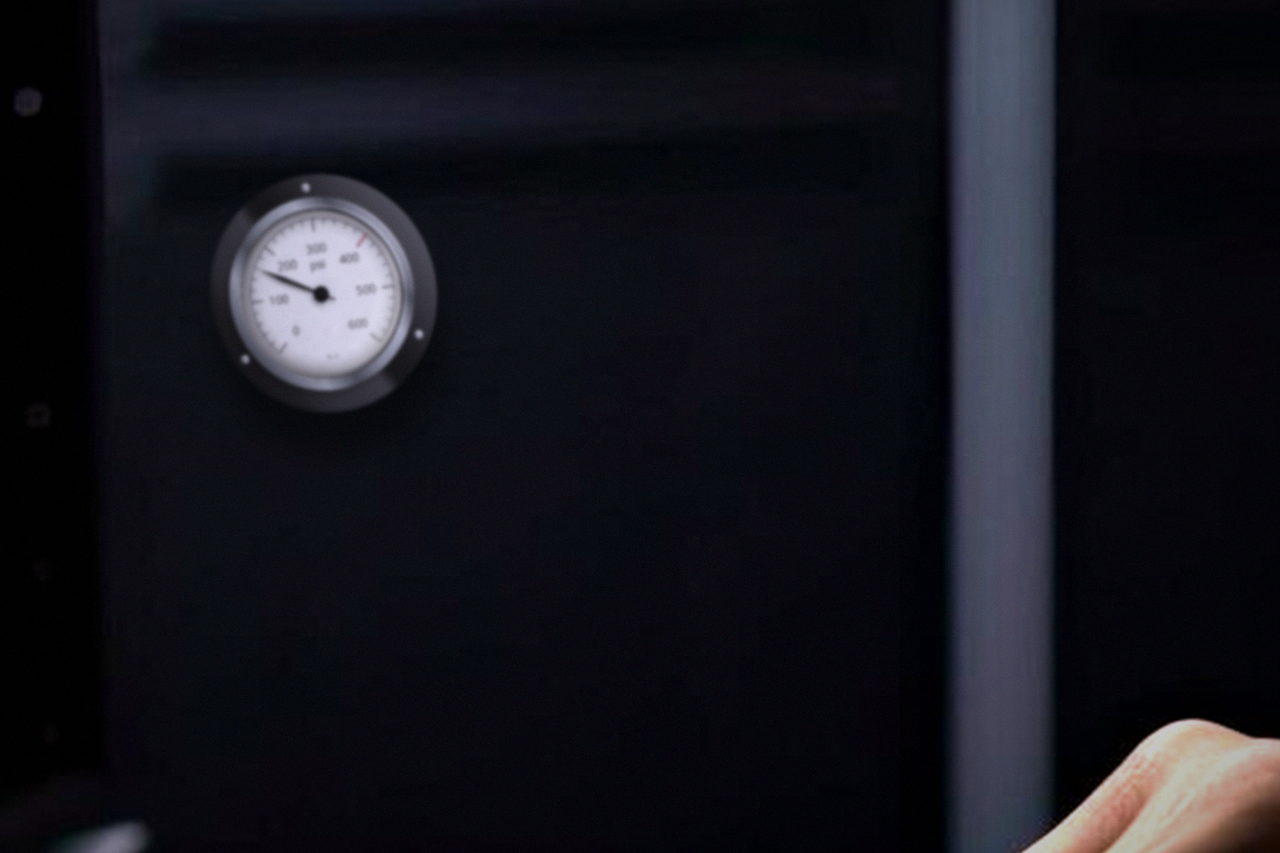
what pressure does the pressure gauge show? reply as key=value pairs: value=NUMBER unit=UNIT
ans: value=160 unit=psi
